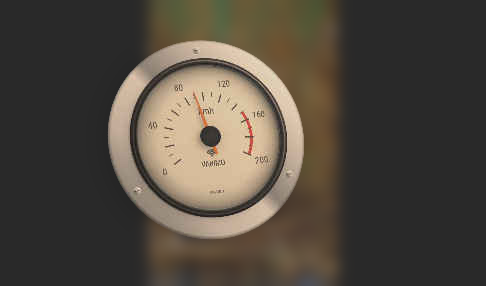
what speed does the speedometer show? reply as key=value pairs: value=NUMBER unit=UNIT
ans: value=90 unit=km/h
